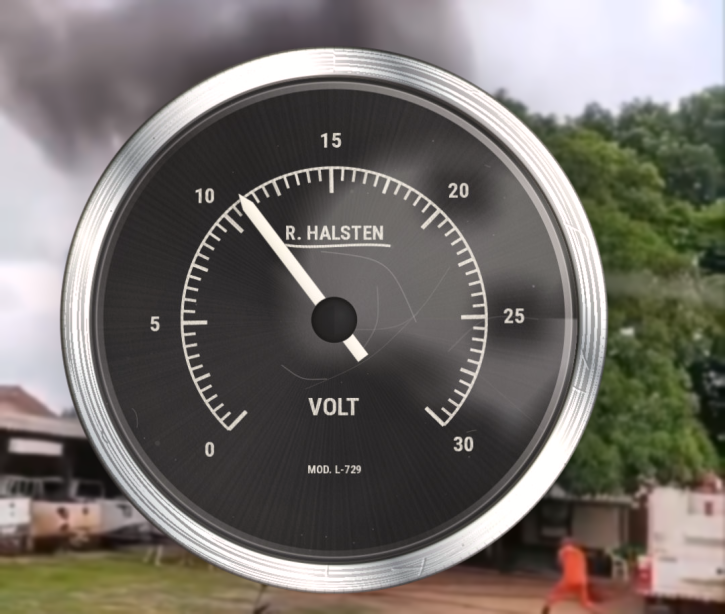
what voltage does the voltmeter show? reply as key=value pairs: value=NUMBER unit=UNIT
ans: value=11 unit=V
